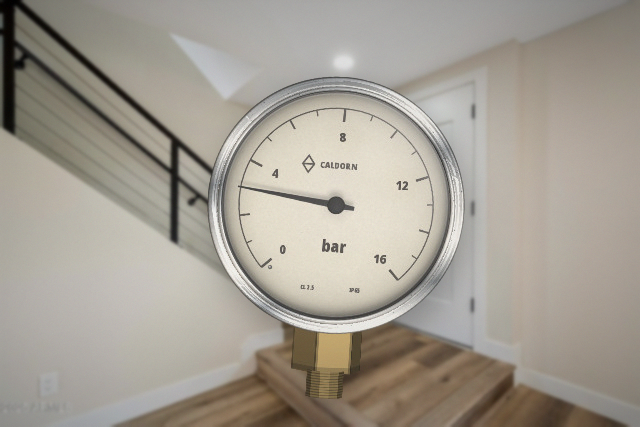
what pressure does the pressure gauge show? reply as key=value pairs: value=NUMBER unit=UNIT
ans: value=3 unit=bar
